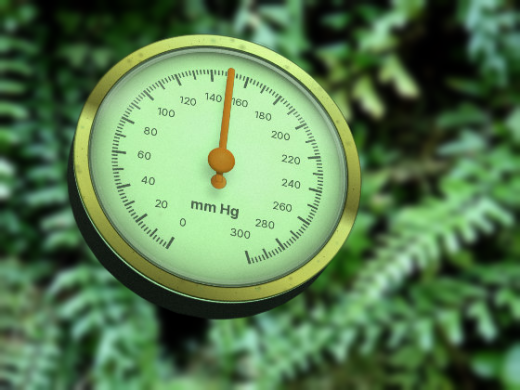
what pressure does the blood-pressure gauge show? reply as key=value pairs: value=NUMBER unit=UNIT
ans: value=150 unit=mmHg
